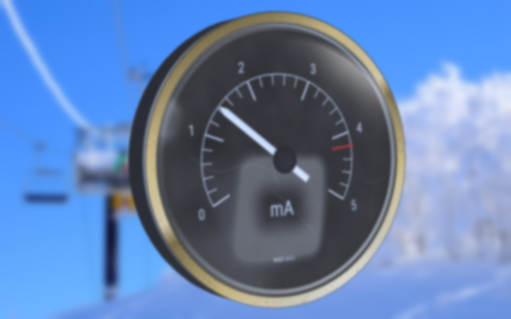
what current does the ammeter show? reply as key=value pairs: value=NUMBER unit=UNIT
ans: value=1.4 unit=mA
